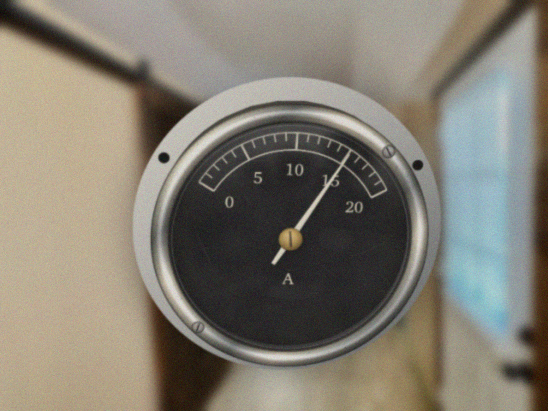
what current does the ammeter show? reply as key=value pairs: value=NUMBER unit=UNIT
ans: value=15 unit=A
